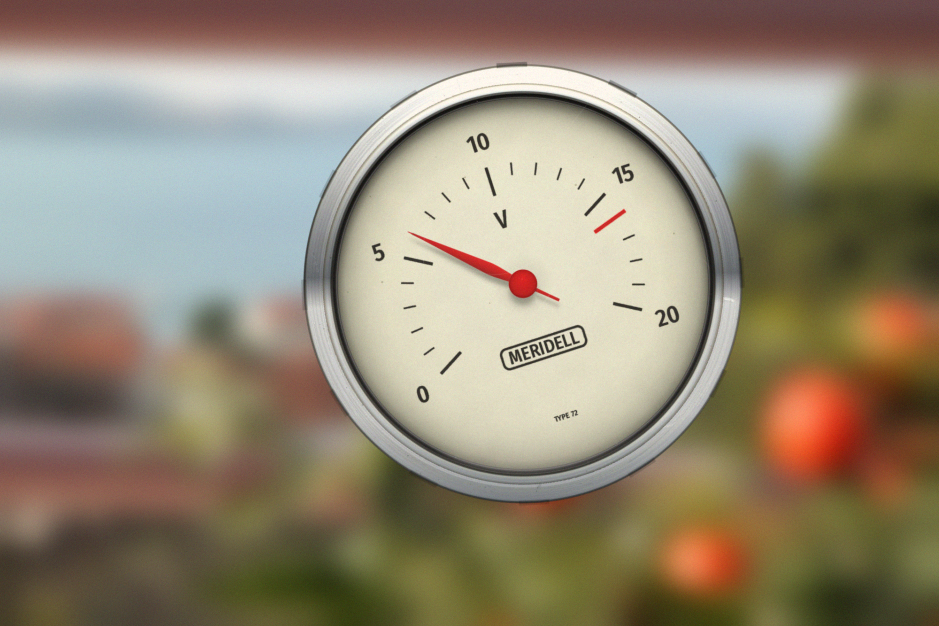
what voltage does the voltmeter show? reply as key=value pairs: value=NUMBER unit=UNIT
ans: value=6 unit=V
